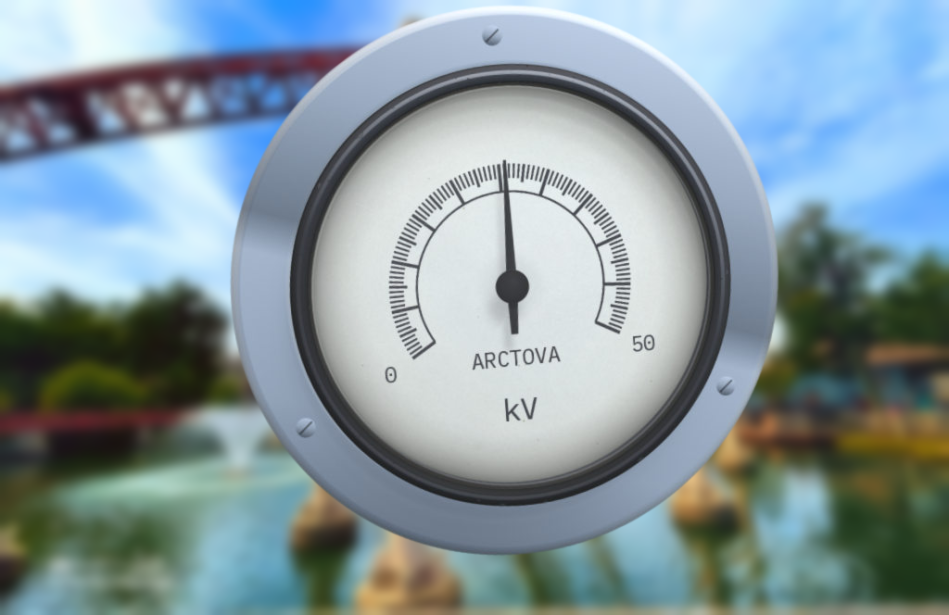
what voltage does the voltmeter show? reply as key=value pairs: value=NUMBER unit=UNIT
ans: value=25.5 unit=kV
